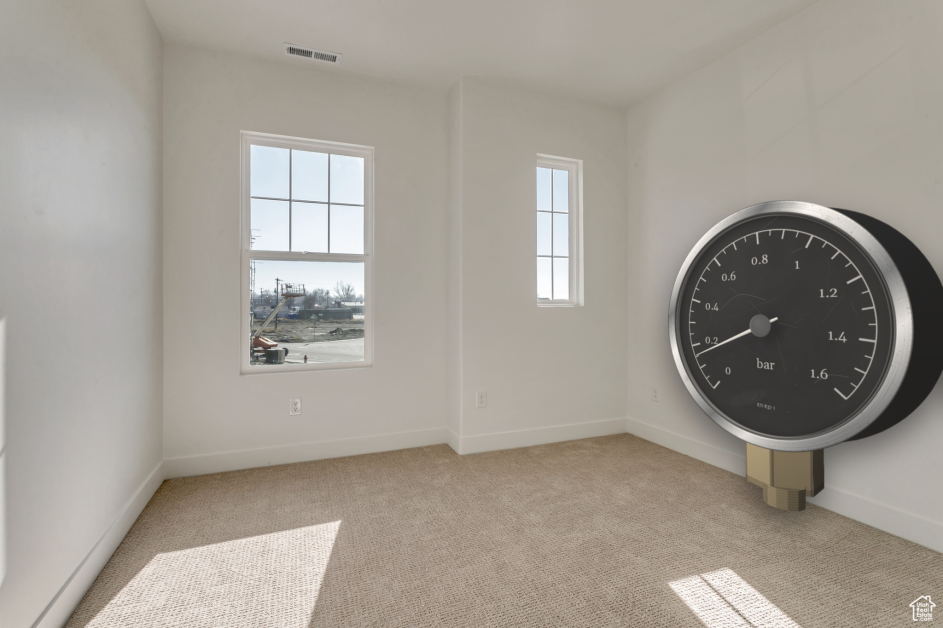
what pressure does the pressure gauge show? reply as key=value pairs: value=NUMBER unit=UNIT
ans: value=0.15 unit=bar
